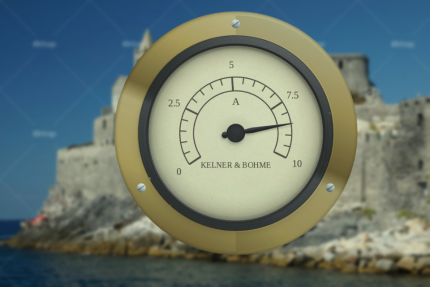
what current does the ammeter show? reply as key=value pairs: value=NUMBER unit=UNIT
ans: value=8.5 unit=A
